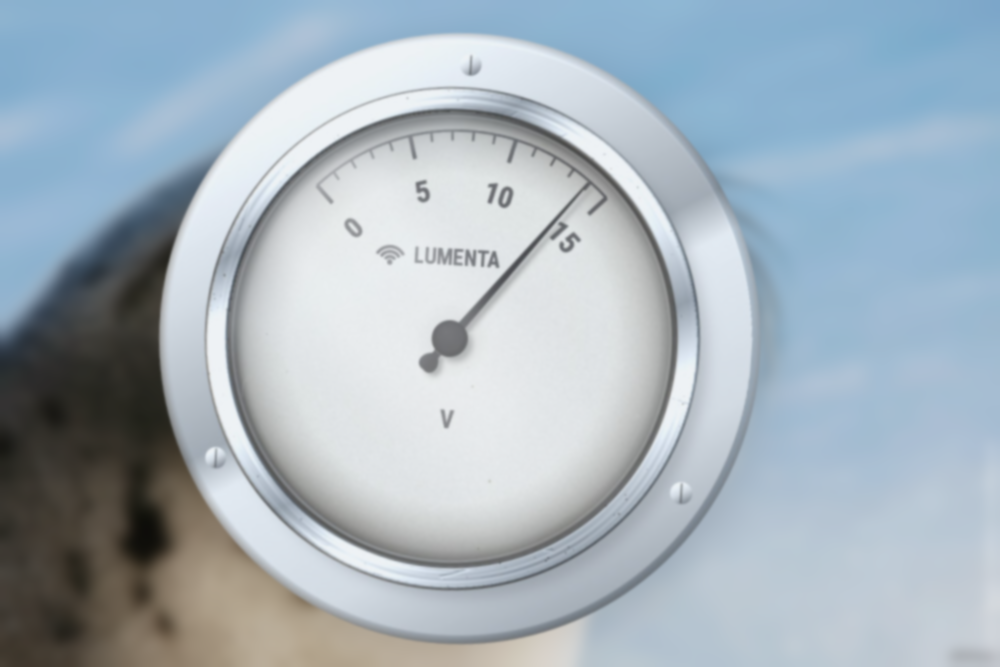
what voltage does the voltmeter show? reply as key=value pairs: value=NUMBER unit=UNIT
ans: value=14 unit=V
